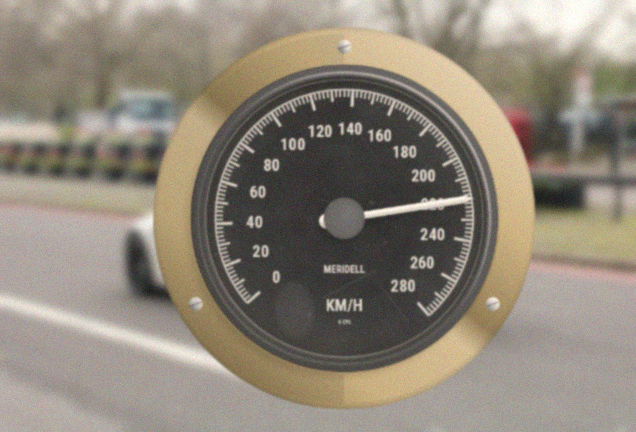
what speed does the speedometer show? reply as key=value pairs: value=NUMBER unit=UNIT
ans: value=220 unit=km/h
